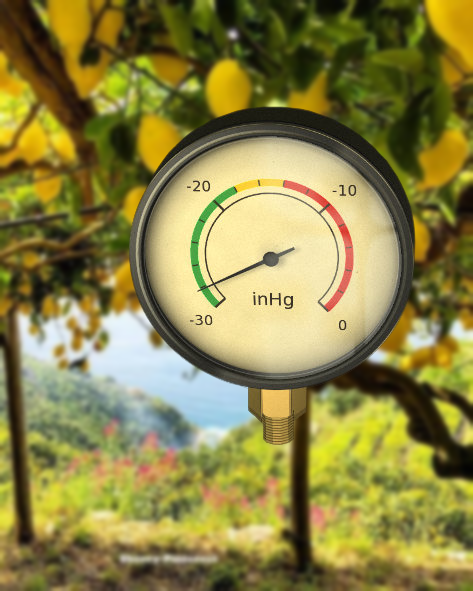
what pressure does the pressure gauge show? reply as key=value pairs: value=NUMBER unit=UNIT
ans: value=-28 unit=inHg
